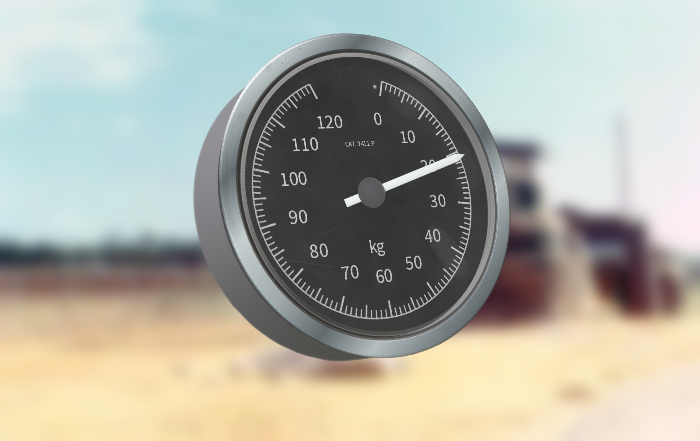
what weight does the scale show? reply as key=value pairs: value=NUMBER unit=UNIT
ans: value=21 unit=kg
